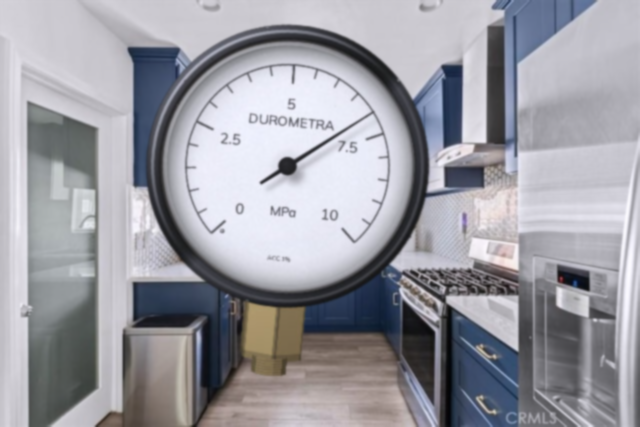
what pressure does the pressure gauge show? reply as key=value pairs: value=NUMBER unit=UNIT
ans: value=7 unit=MPa
